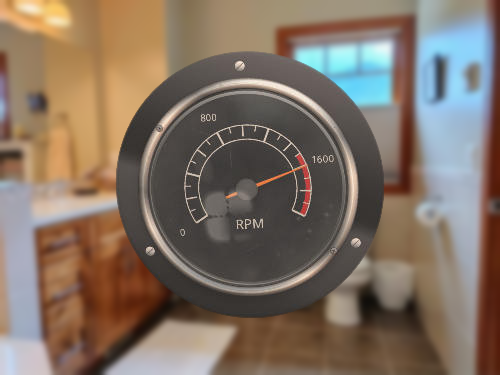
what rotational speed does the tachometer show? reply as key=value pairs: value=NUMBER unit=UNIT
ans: value=1600 unit=rpm
